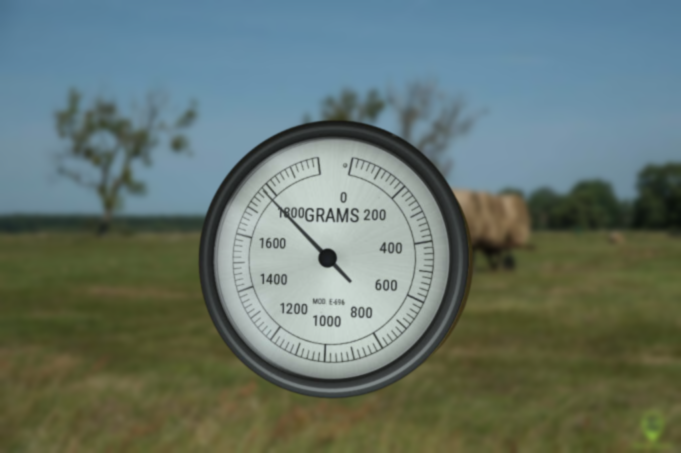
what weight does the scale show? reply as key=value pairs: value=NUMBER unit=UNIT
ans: value=1780 unit=g
